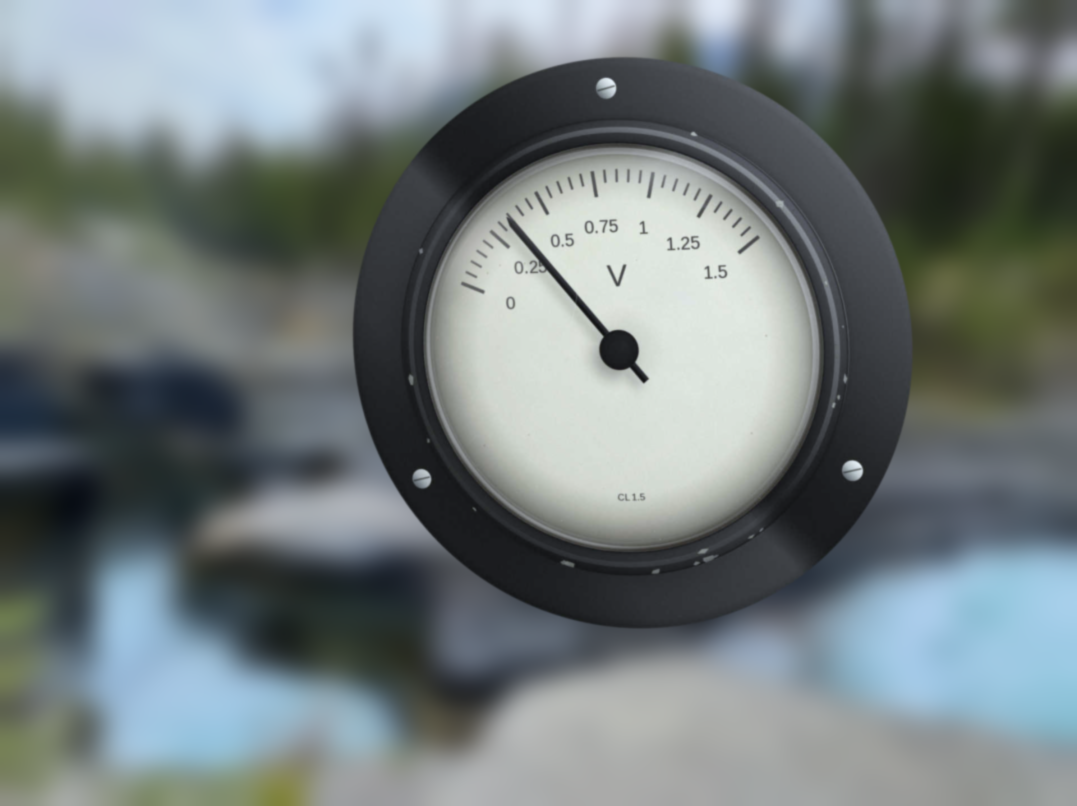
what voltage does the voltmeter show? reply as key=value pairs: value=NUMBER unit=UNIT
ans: value=0.35 unit=V
